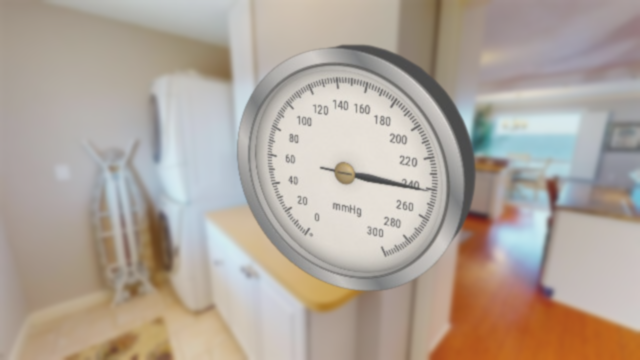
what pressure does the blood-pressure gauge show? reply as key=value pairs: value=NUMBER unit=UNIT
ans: value=240 unit=mmHg
